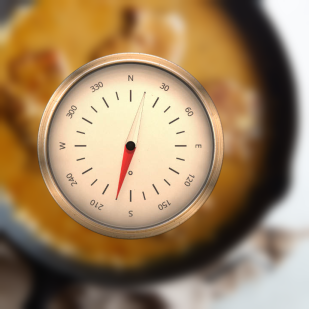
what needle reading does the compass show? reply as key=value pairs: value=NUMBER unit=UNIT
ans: value=195 unit=°
